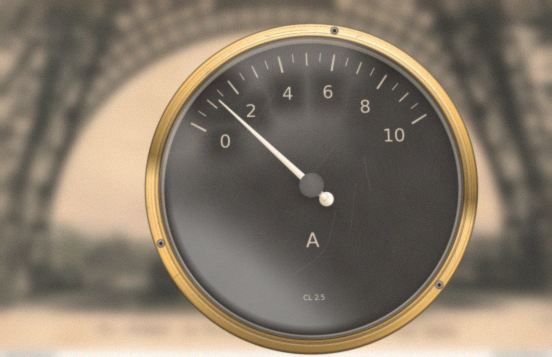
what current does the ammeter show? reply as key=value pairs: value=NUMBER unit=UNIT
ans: value=1.25 unit=A
